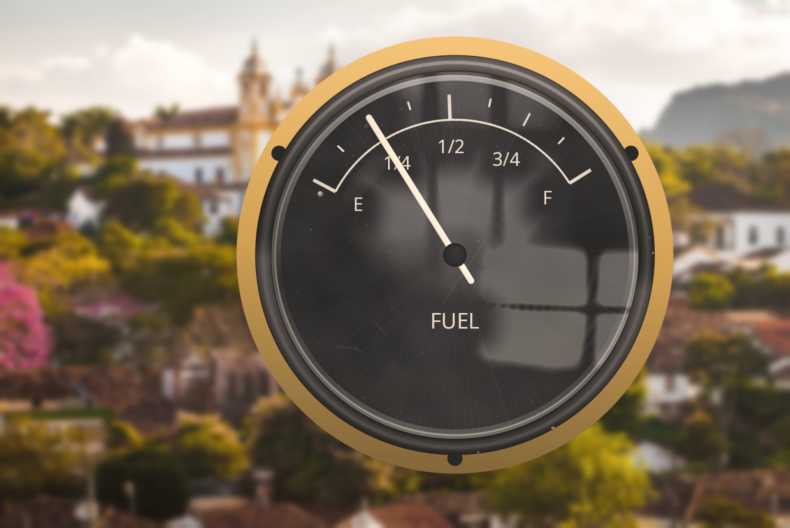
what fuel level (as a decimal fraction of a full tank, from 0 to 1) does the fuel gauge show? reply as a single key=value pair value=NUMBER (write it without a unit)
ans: value=0.25
